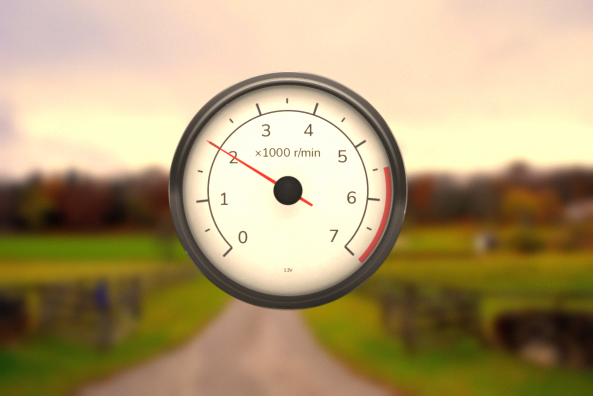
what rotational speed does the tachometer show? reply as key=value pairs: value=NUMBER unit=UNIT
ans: value=2000 unit=rpm
